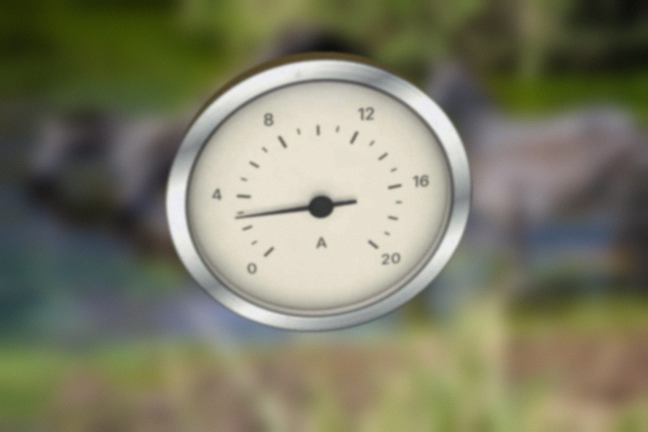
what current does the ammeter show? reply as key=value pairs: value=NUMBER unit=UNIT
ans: value=3 unit=A
